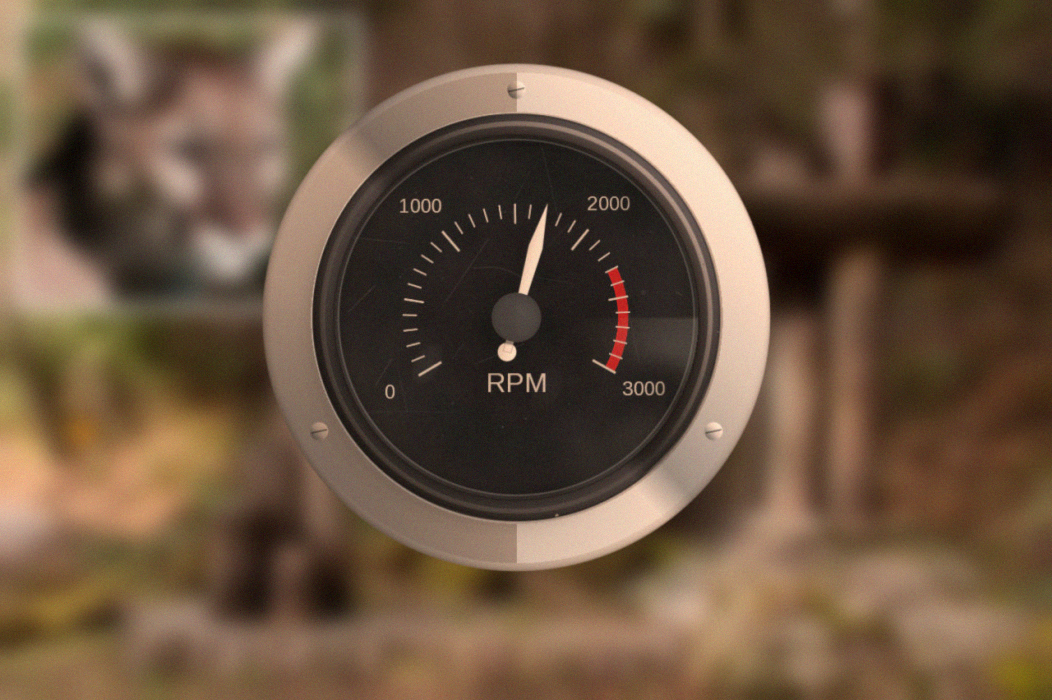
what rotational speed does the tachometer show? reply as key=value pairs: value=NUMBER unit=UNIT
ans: value=1700 unit=rpm
